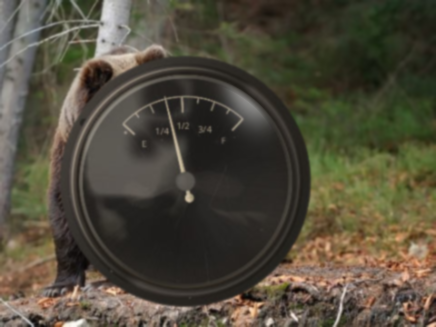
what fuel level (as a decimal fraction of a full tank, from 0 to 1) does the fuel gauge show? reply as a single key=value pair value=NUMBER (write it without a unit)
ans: value=0.375
